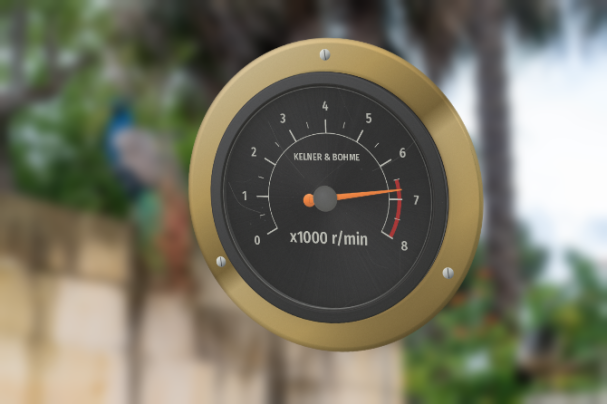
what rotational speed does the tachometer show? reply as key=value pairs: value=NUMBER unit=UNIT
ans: value=6750 unit=rpm
